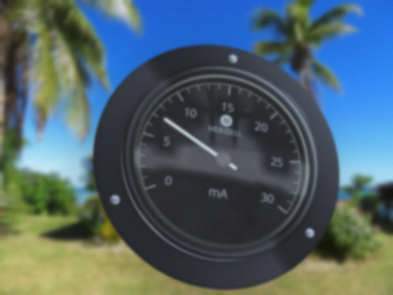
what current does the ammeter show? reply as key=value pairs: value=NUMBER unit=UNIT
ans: value=7 unit=mA
